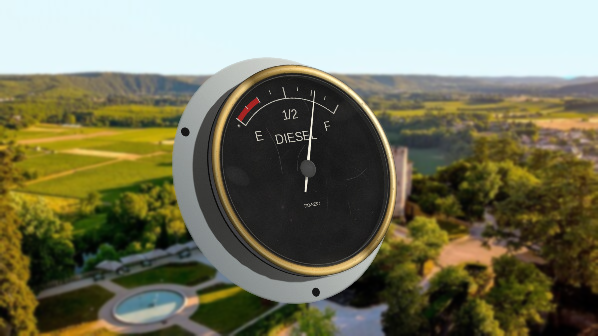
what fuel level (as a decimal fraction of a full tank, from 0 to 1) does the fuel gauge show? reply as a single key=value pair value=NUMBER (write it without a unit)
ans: value=0.75
